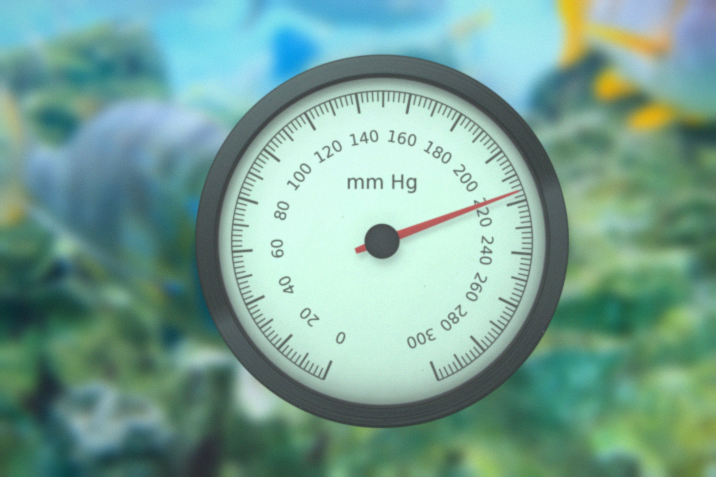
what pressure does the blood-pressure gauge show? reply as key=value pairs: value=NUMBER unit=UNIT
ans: value=216 unit=mmHg
